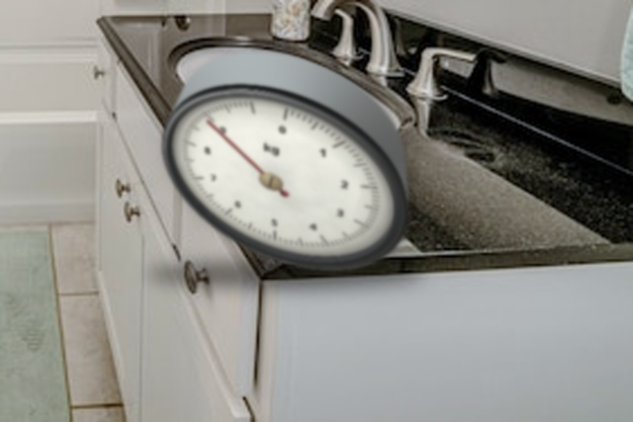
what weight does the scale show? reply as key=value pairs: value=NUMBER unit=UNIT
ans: value=9 unit=kg
